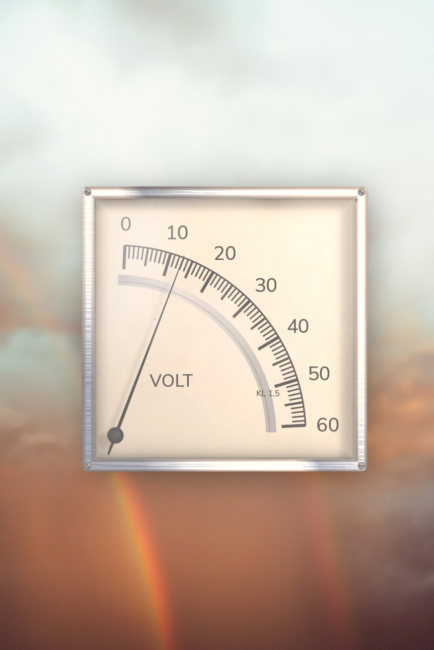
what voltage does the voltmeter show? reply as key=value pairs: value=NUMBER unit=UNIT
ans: value=13 unit=V
